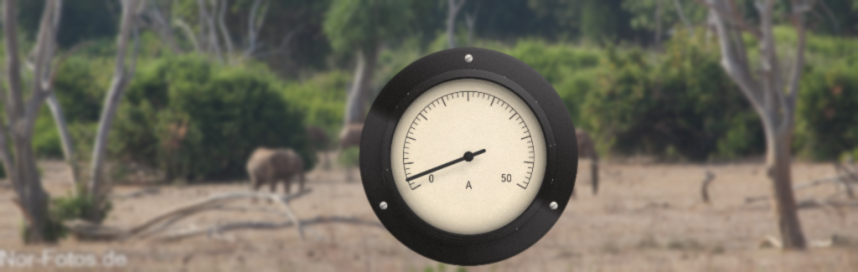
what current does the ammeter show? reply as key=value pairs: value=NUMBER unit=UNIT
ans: value=2 unit=A
